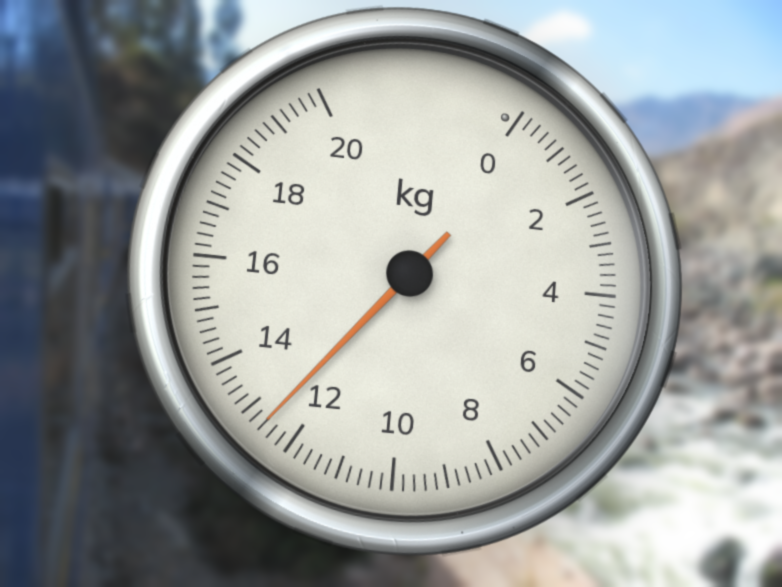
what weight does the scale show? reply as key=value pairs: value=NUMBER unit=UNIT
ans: value=12.6 unit=kg
